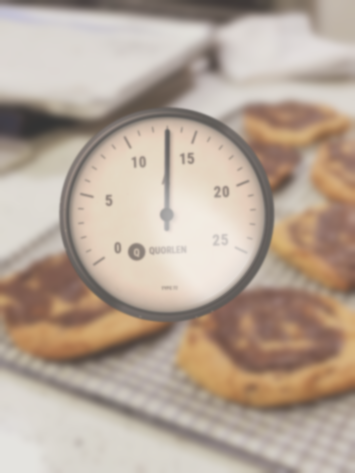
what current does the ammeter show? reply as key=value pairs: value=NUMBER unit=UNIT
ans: value=13 unit=A
